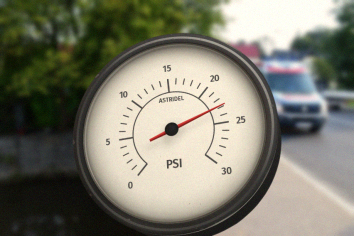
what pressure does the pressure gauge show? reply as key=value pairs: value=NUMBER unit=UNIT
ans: value=23 unit=psi
